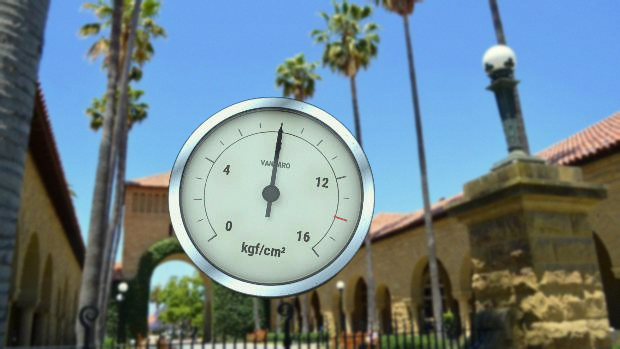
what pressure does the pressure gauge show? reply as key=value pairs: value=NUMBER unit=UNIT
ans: value=8 unit=kg/cm²
